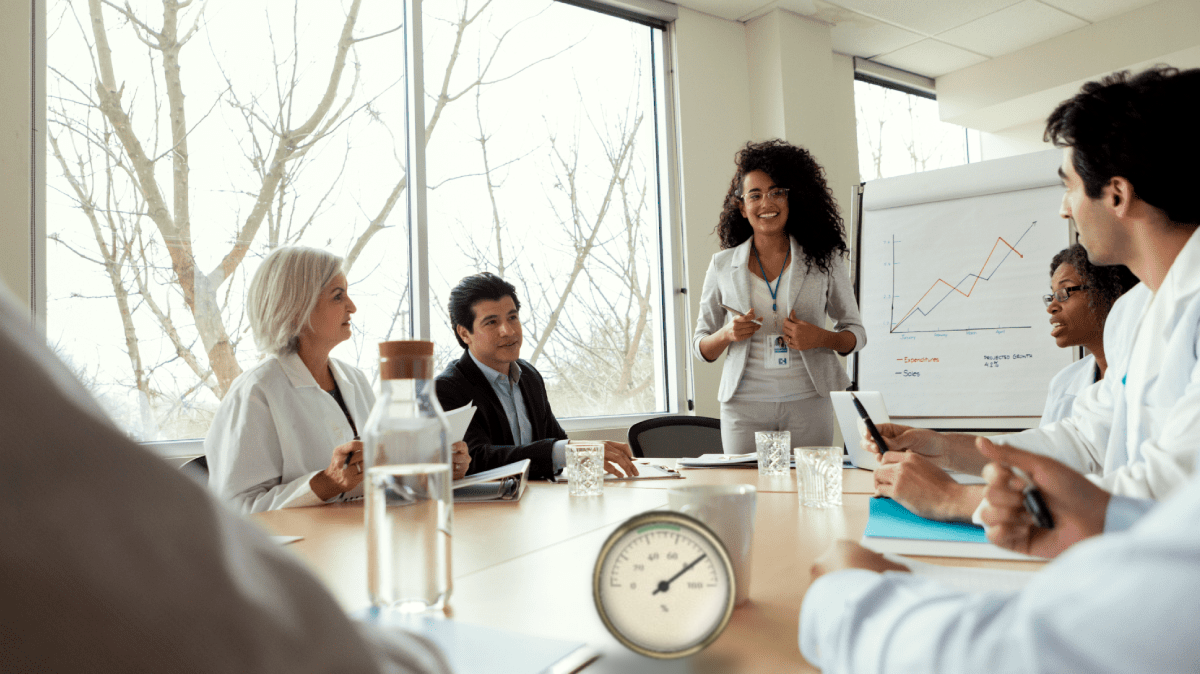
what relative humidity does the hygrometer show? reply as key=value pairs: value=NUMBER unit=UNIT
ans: value=80 unit=%
